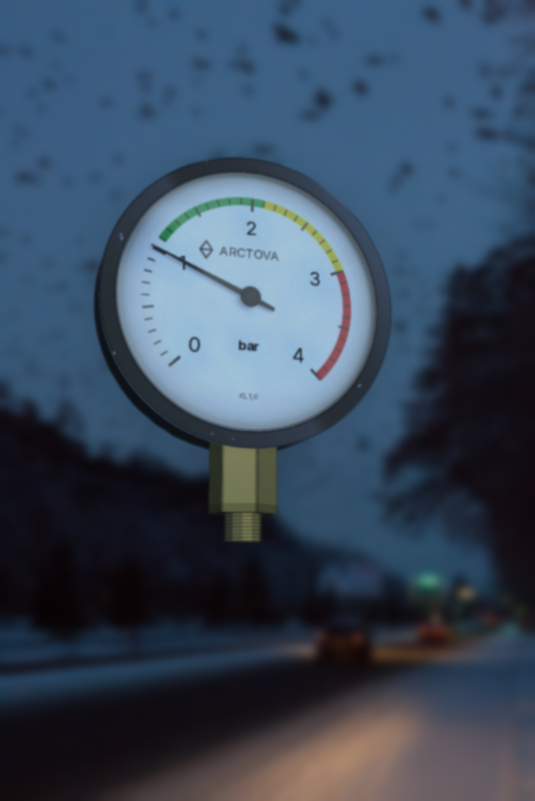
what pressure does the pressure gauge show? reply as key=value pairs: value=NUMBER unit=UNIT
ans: value=1 unit=bar
